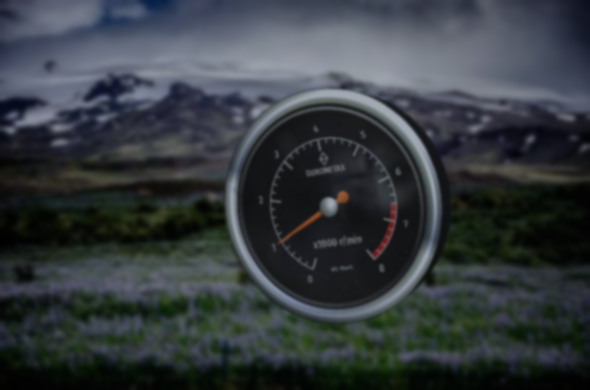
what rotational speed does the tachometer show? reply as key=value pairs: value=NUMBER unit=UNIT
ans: value=1000 unit=rpm
